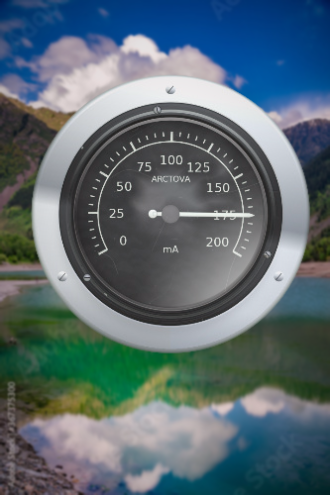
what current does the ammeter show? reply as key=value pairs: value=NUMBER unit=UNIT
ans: value=175 unit=mA
